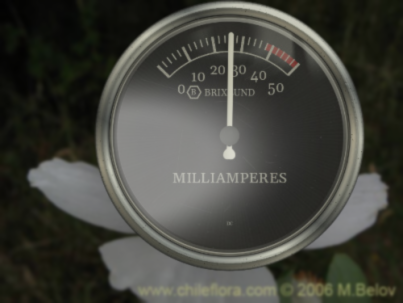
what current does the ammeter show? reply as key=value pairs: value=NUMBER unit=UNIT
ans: value=26 unit=mA
